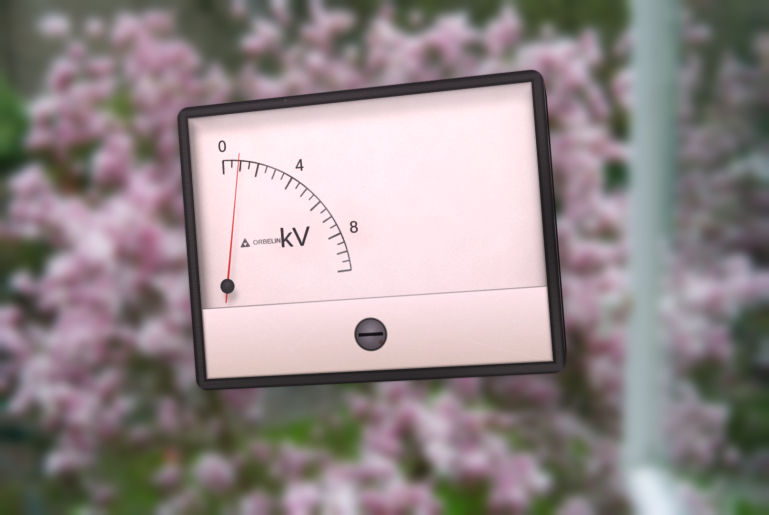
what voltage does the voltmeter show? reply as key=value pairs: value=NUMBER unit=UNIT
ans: value=1 unit=kV
